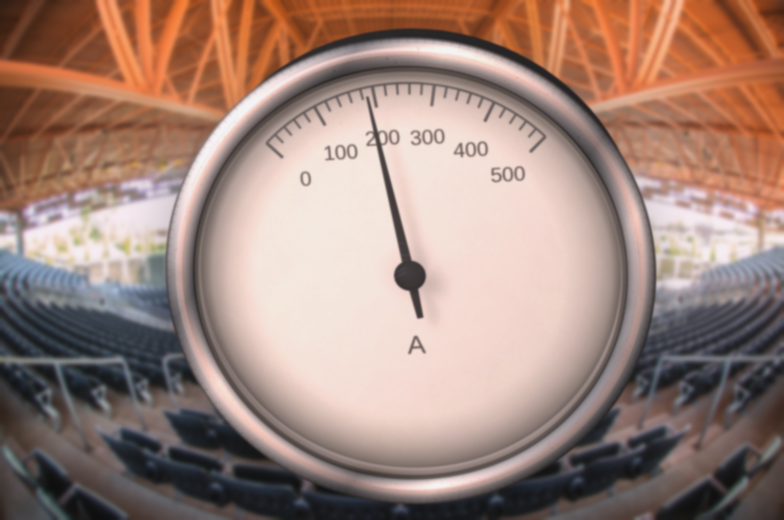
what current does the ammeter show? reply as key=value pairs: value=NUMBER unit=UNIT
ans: value=190 unit=A
